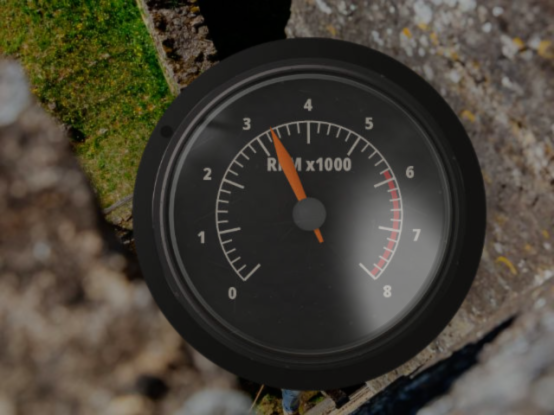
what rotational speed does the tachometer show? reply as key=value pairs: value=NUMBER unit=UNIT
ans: value=3300 unit=rpm
